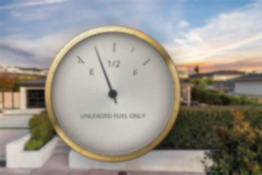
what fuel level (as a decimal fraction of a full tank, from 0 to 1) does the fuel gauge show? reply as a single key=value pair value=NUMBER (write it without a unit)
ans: value=0.25
